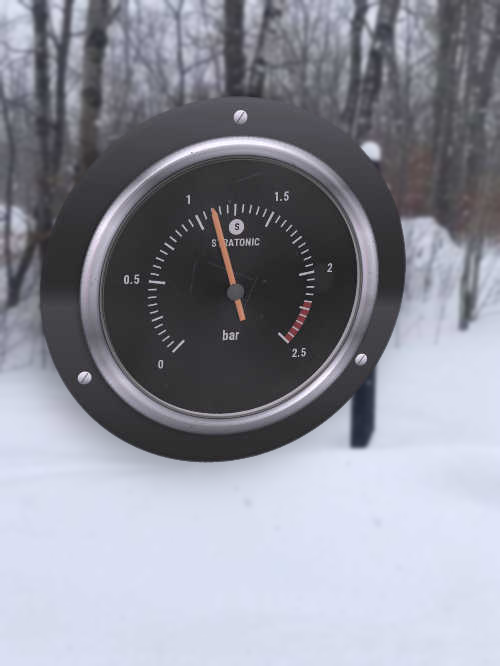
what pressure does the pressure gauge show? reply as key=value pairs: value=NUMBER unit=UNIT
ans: value=1.1 unit=bar
